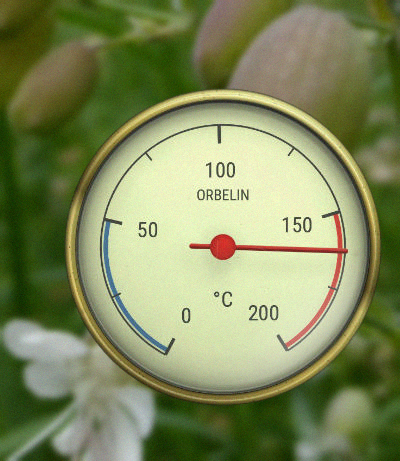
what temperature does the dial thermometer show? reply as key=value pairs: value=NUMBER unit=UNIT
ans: value=162.5 unit=°C
